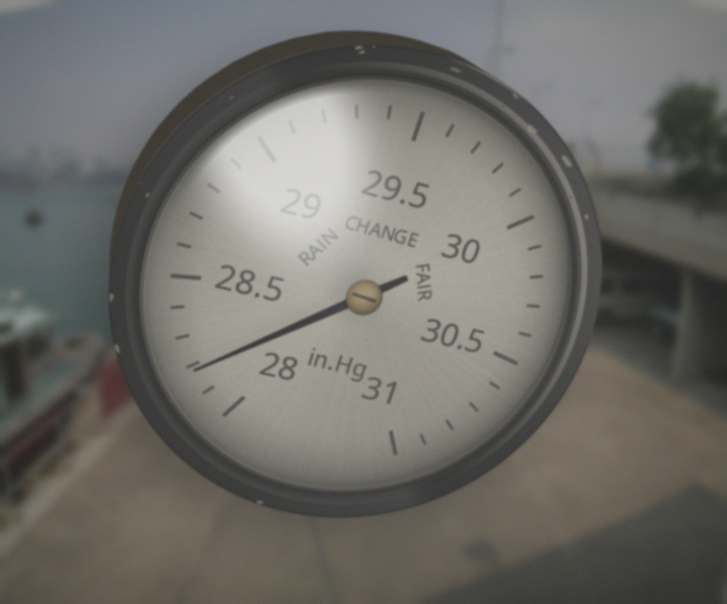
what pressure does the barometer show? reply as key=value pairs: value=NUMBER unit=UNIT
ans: value=28.2 unit=inHg
